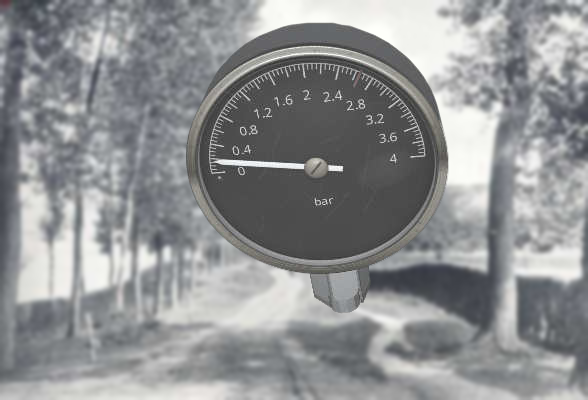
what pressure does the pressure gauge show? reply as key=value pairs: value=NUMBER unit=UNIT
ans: value=0.2 unit=bar
